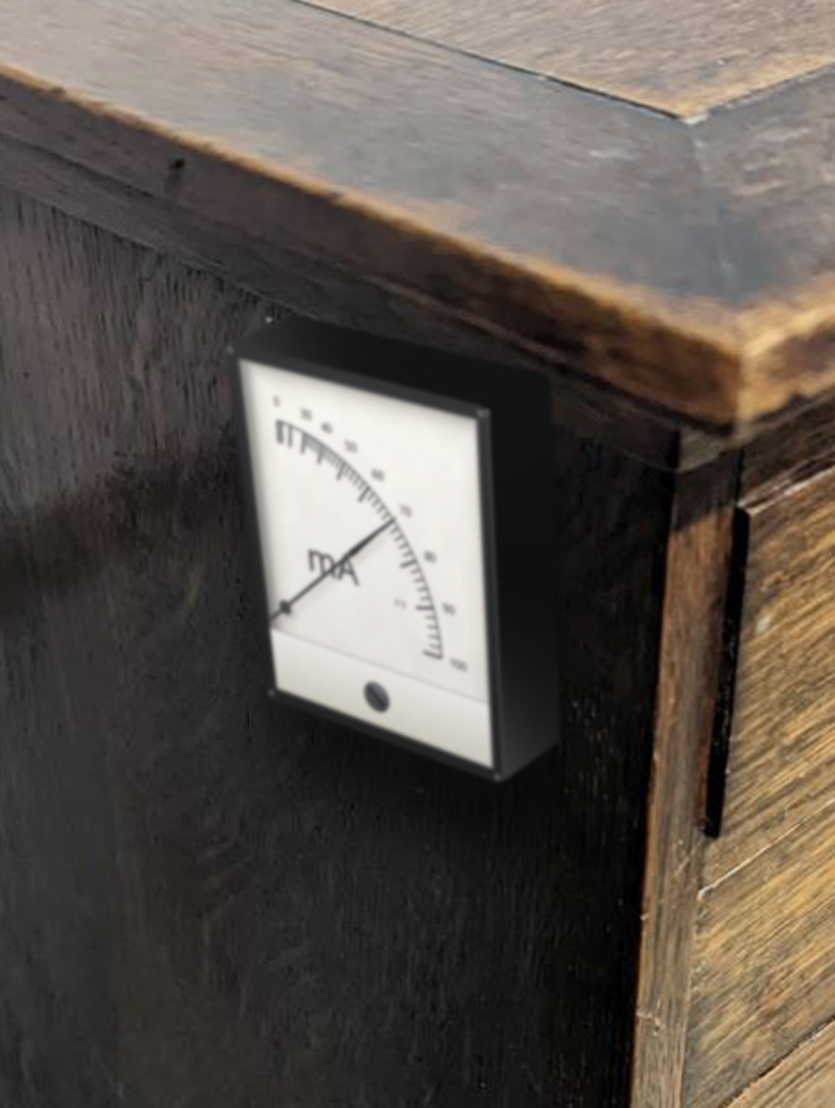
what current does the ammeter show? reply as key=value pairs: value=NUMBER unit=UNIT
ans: value=70 unit=mA
